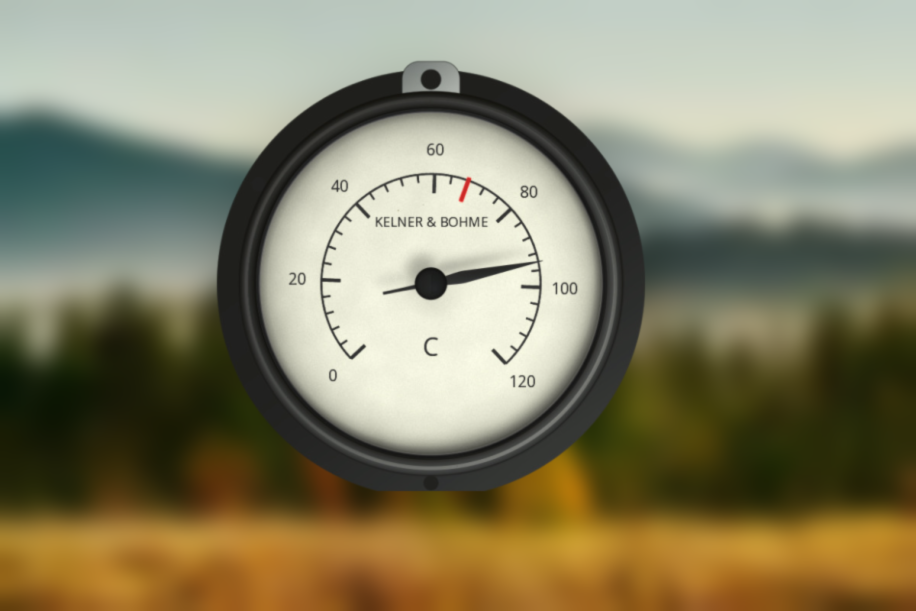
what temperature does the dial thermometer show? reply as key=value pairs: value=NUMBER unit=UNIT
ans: value=94 unit=°C
